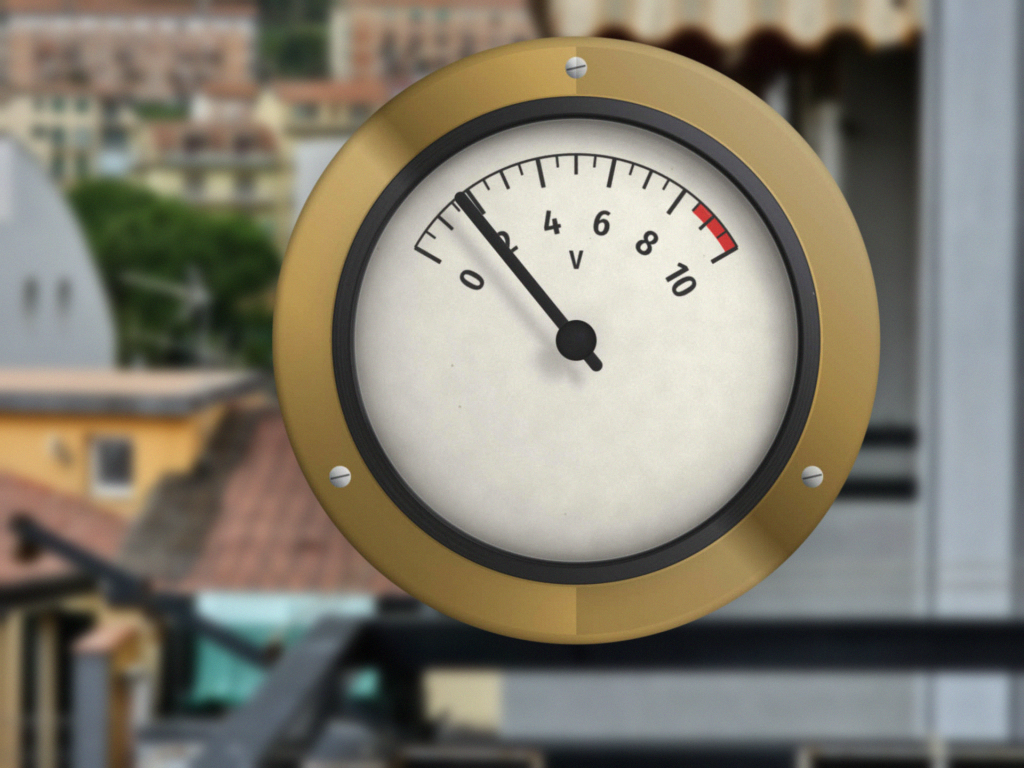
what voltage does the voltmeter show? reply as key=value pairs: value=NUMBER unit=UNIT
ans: value=1.75 unit=V
